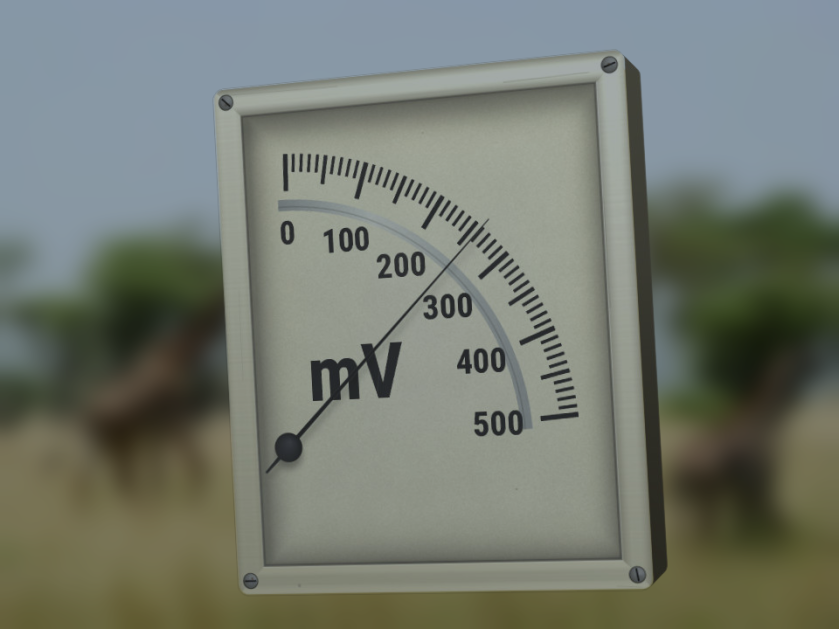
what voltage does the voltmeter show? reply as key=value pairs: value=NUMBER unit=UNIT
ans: value=260 unit=mV
